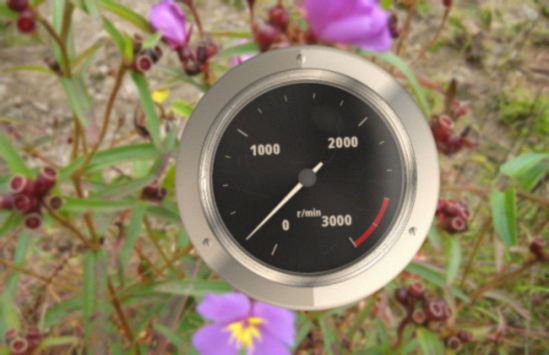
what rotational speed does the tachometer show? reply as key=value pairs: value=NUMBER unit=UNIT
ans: value=200 unit=rpm
